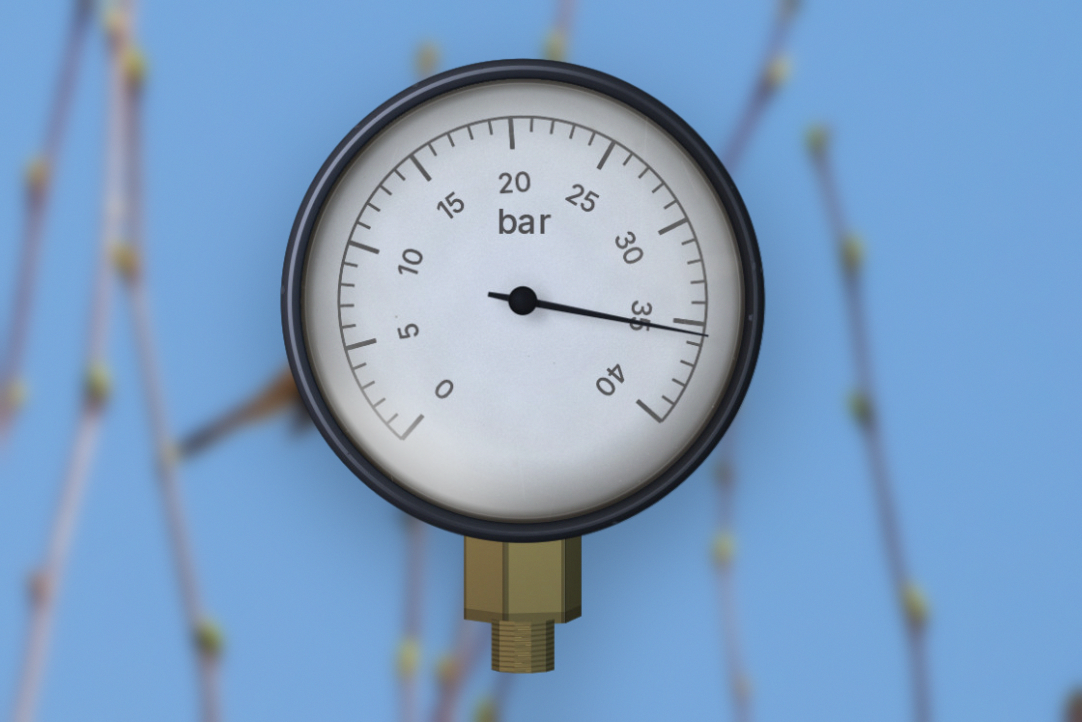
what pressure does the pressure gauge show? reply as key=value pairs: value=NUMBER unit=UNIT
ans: value=35.5 unit=bar
